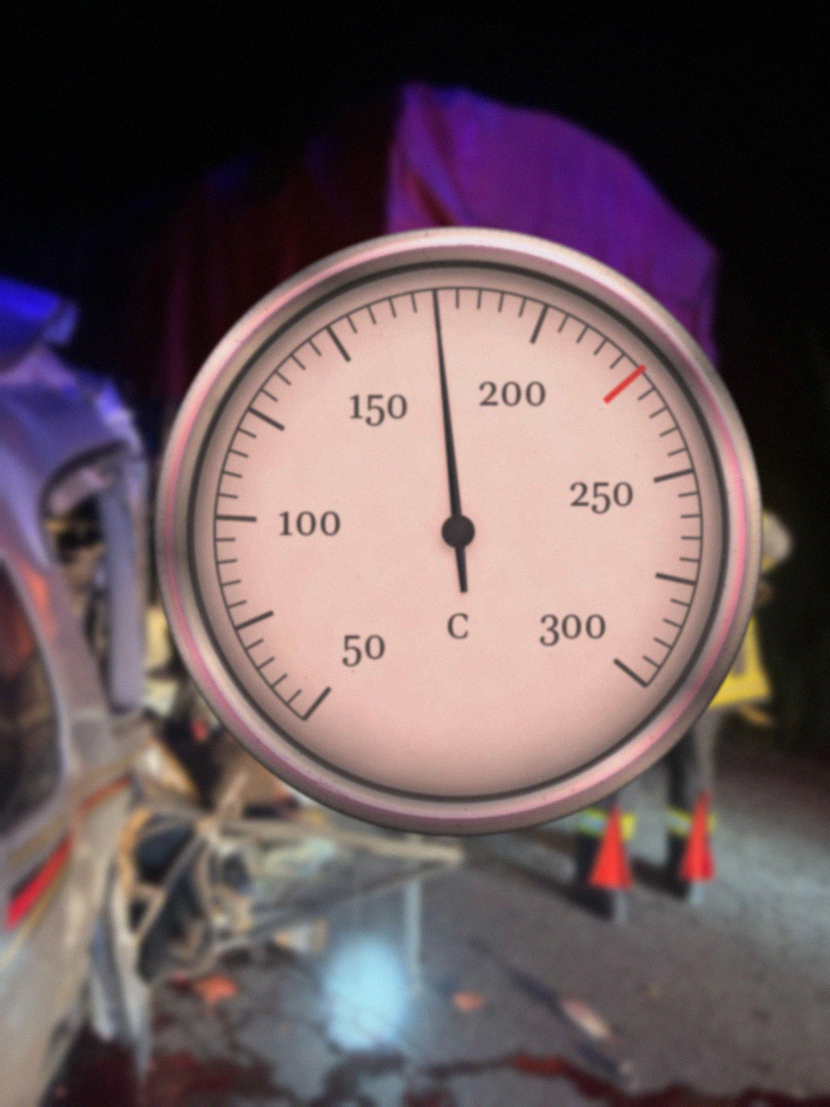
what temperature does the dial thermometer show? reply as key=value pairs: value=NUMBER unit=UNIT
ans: value=175 unit=°C
